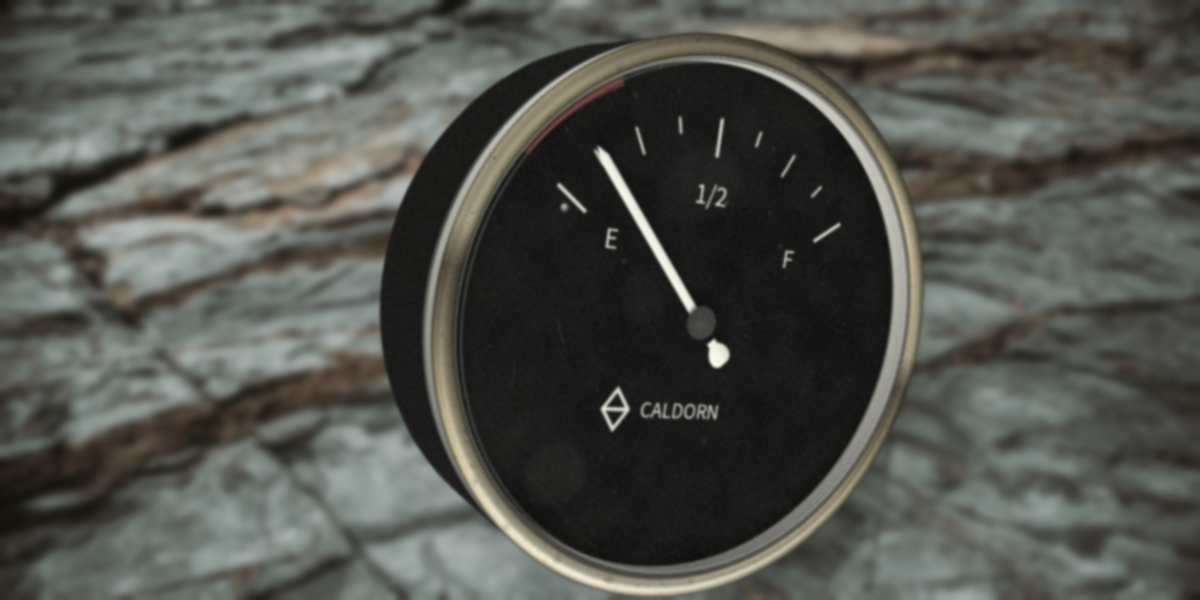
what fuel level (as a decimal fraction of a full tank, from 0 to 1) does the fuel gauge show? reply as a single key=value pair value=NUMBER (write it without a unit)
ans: value=0.125
